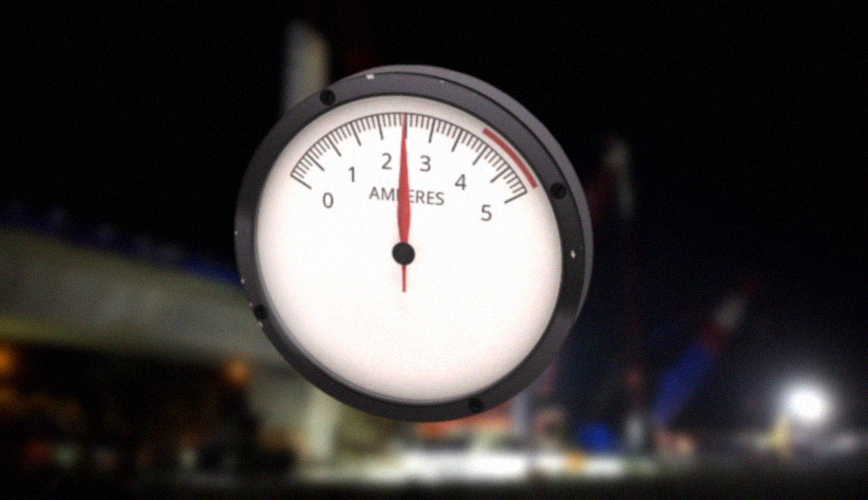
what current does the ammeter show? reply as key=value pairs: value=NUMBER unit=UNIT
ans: value=2.5 unit=A
